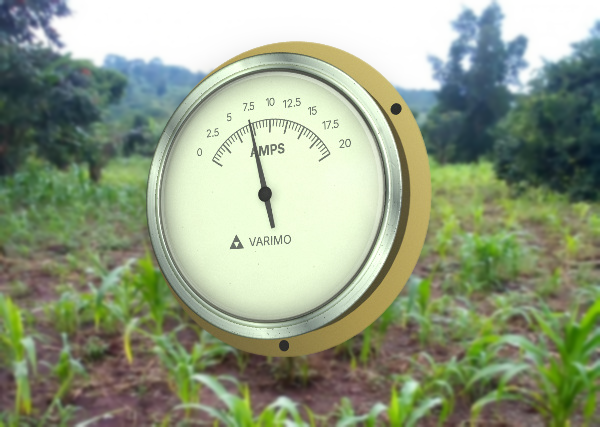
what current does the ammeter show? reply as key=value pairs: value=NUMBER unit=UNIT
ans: value=7.5 unit=A
